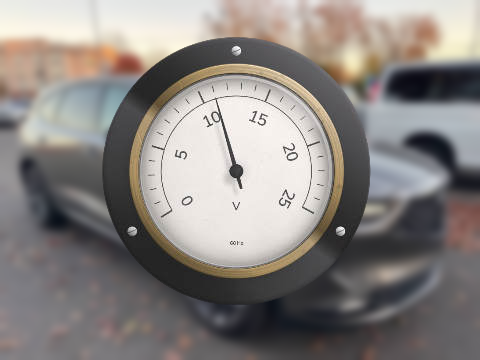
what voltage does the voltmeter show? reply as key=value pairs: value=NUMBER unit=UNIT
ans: value=11 unit=V
